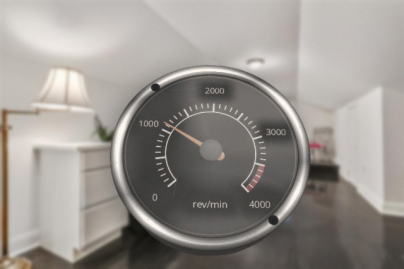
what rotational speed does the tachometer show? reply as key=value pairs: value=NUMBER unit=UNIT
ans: value=1100 unit=rpm
